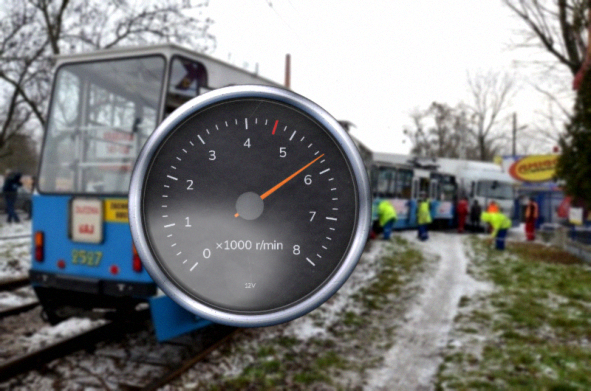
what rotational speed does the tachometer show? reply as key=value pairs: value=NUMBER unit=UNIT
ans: value=5700 unit=rpm
